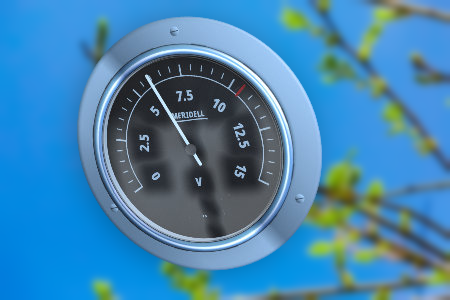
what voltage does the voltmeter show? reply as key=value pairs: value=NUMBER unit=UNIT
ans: value=6 unit=V
